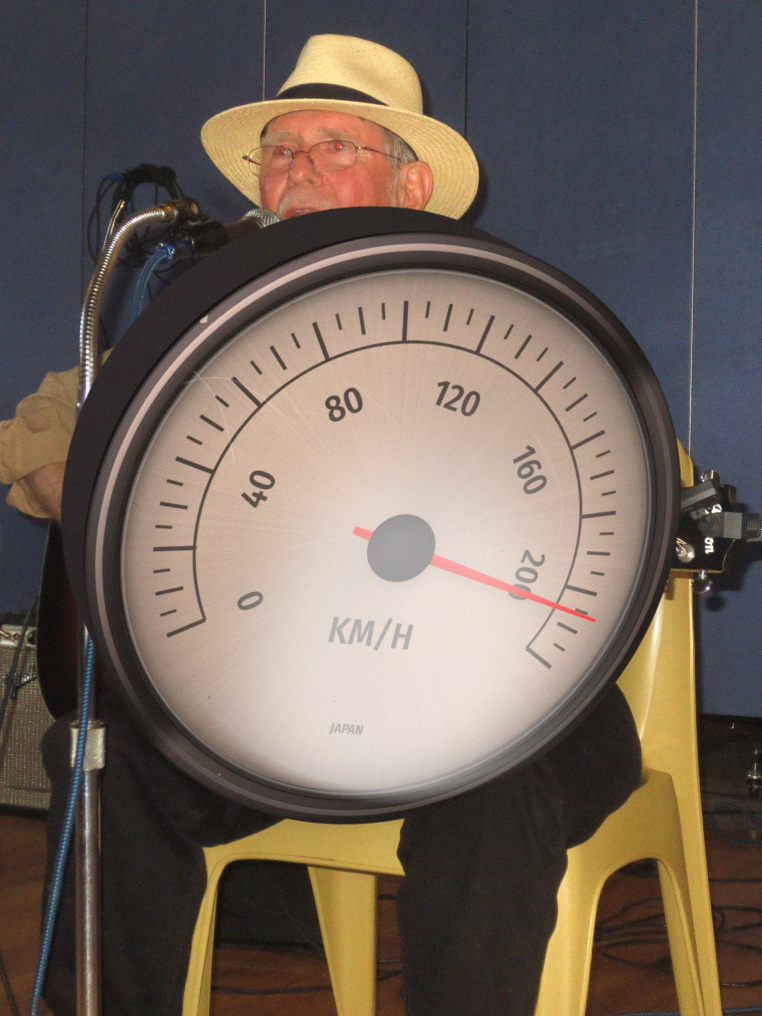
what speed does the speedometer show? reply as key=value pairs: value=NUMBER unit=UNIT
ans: value=205 unit=km/h
